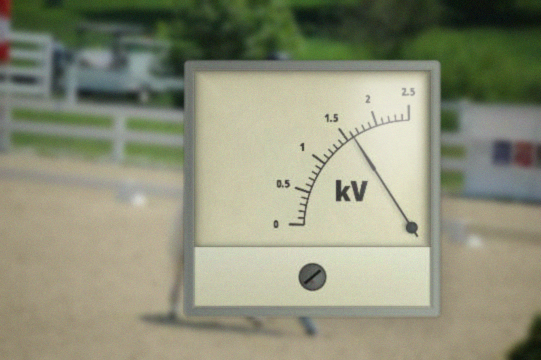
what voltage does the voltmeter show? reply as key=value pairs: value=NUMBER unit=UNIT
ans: value=1.6 unit=kV
